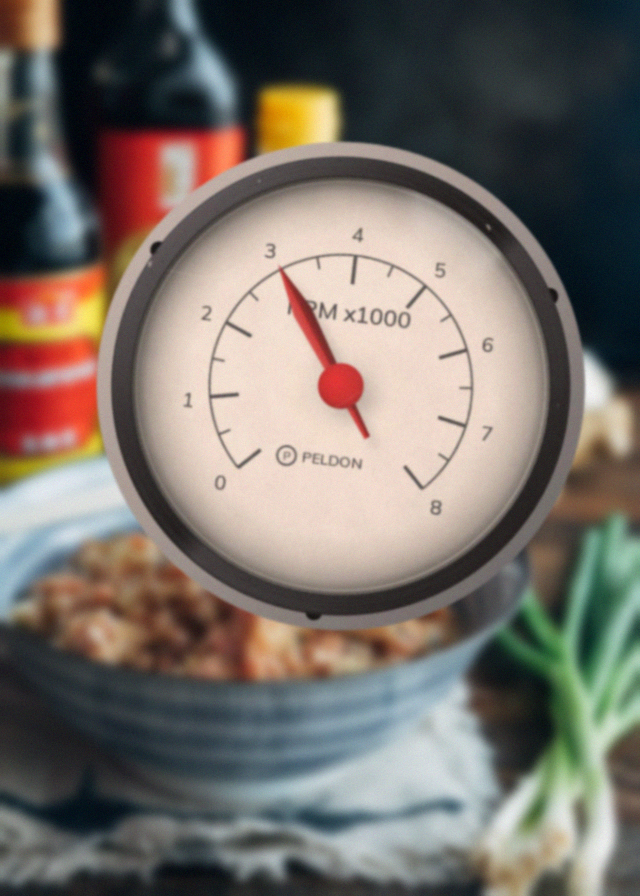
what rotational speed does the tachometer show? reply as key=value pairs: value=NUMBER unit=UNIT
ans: value=3000 unit=rpm
